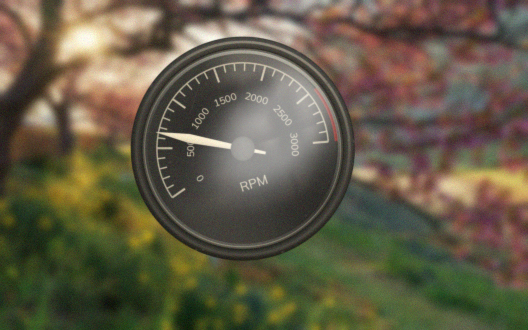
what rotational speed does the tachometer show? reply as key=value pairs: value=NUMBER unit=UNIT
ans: value=650 unit=rpm
